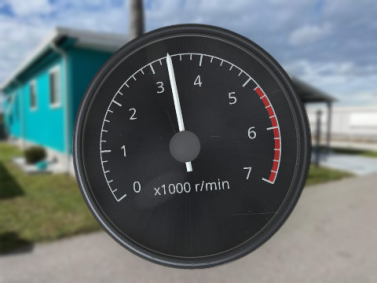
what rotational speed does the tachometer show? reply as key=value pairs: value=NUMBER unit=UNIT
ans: value=3400 unit=rpm
